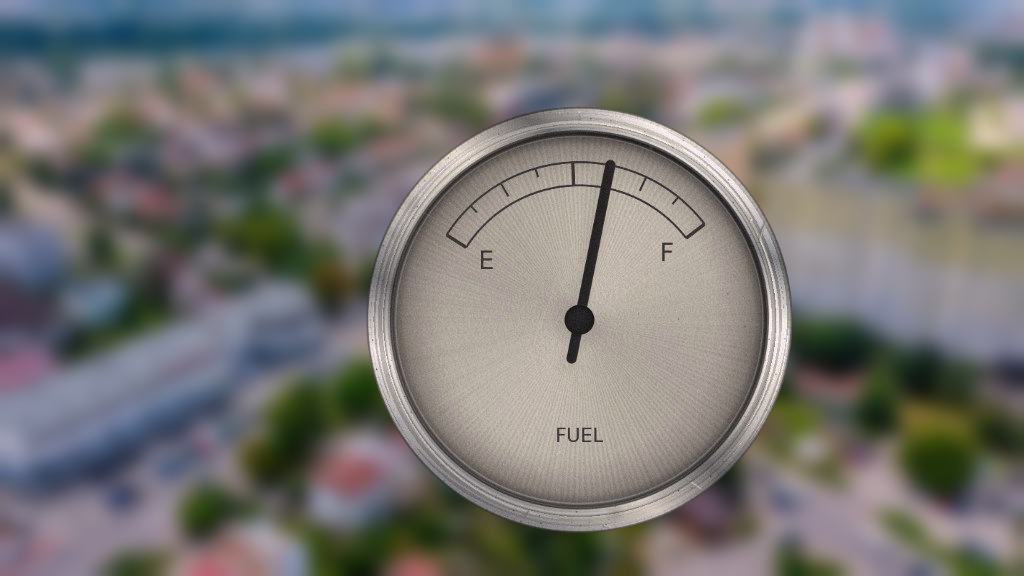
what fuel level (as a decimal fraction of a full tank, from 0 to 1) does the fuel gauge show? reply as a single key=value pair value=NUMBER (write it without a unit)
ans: value=0.625
